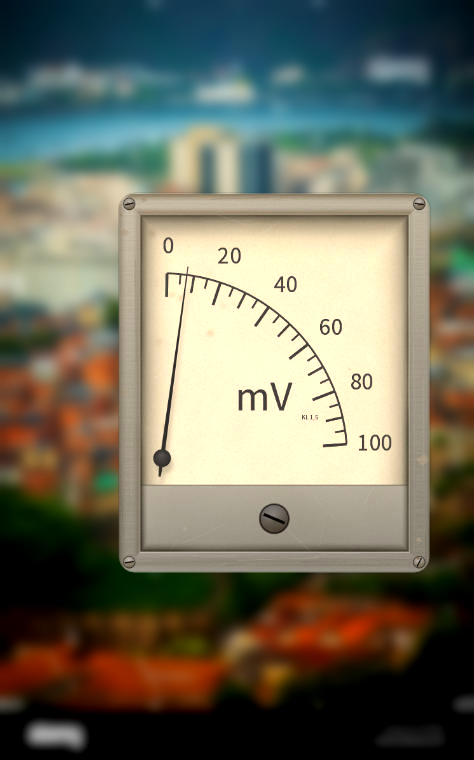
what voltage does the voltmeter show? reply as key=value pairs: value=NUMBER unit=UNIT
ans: value=7.5 unit=mV
